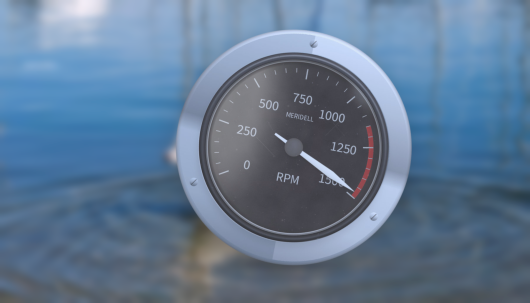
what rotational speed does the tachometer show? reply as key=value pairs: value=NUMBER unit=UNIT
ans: value=1475 unit=rpm
